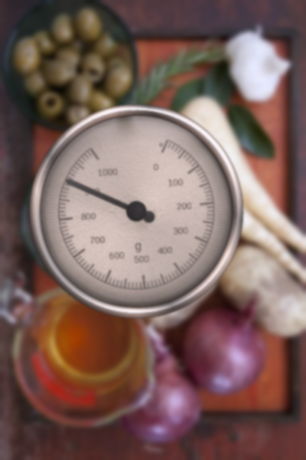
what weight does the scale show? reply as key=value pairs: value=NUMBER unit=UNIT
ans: value=900 unit=g
